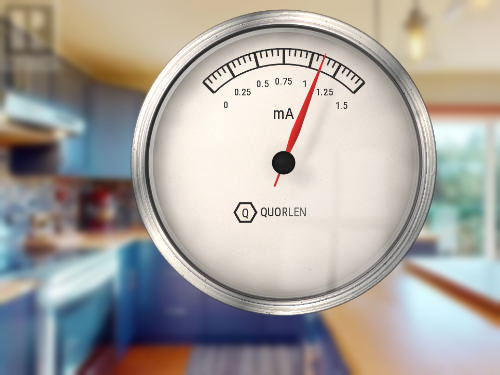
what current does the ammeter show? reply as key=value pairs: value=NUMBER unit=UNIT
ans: value=1.1 unit=mA
